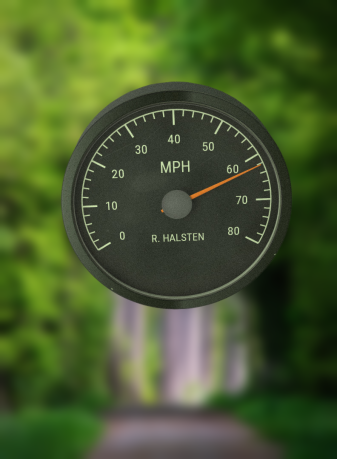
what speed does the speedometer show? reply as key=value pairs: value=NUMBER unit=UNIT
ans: value=62 unit=mph
